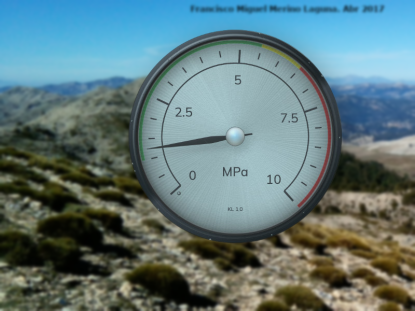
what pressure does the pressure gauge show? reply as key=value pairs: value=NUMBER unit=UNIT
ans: value=1.25 unit=MPa
